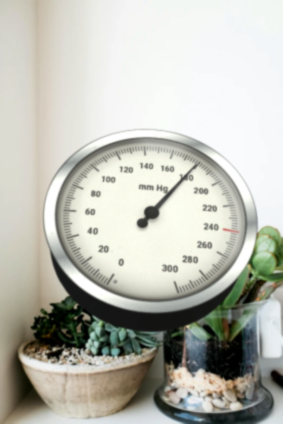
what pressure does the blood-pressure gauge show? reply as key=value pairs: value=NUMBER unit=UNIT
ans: value=180 unit=mmHg
